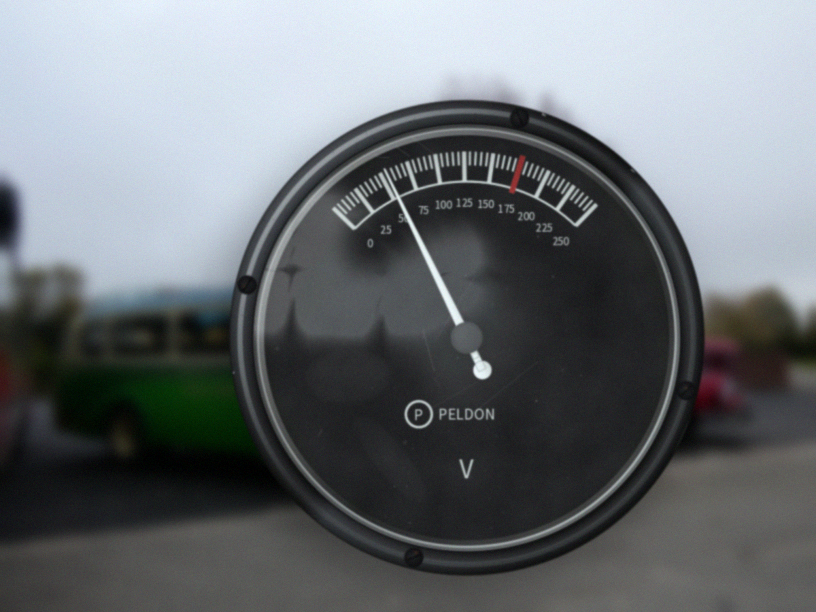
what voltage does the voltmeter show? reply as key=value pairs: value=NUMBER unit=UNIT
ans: value=55 unit=V
